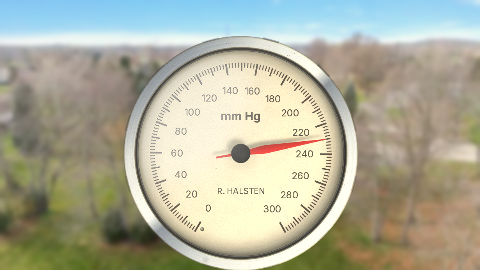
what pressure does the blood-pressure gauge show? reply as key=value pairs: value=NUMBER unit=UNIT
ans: value=230 unit=mmHg
